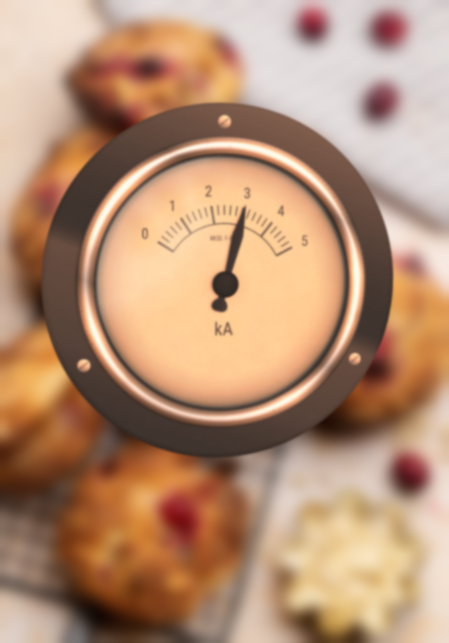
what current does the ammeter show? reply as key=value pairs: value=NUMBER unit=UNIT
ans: value=3 unit=kA
